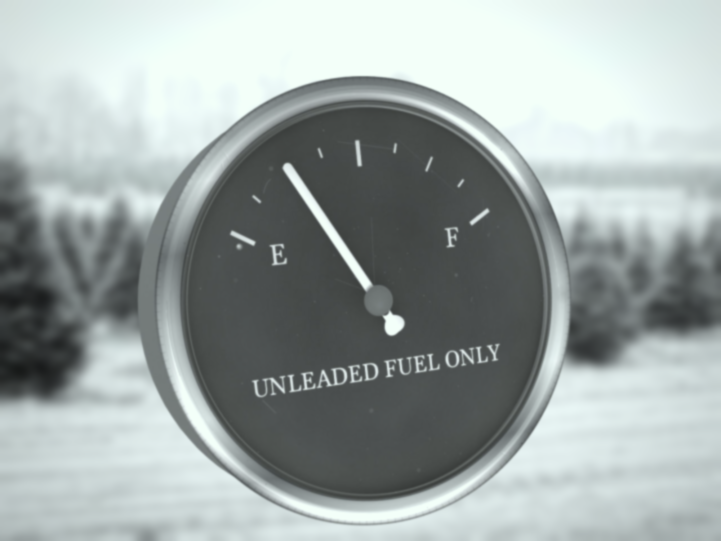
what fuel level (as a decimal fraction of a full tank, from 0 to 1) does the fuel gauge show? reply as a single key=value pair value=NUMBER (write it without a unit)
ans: value=0.25
